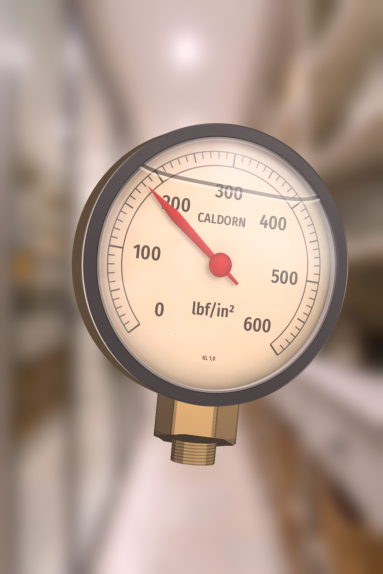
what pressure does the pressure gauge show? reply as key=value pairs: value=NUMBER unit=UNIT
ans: value=180 unit=psi
